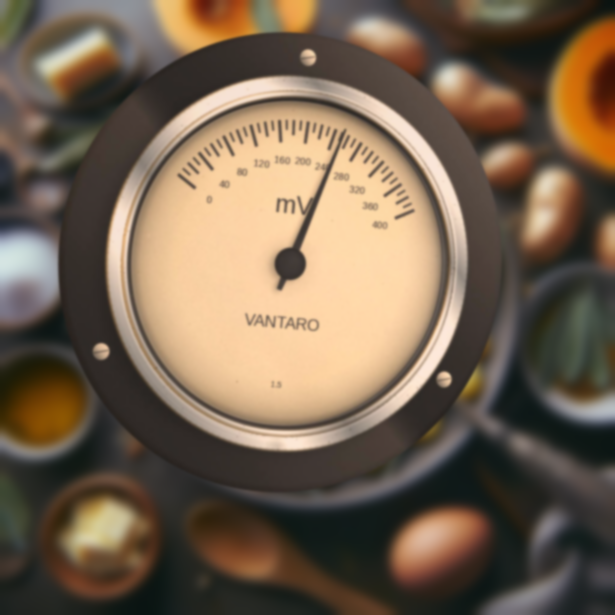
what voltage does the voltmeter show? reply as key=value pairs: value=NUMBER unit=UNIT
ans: value=250 unit=mV
